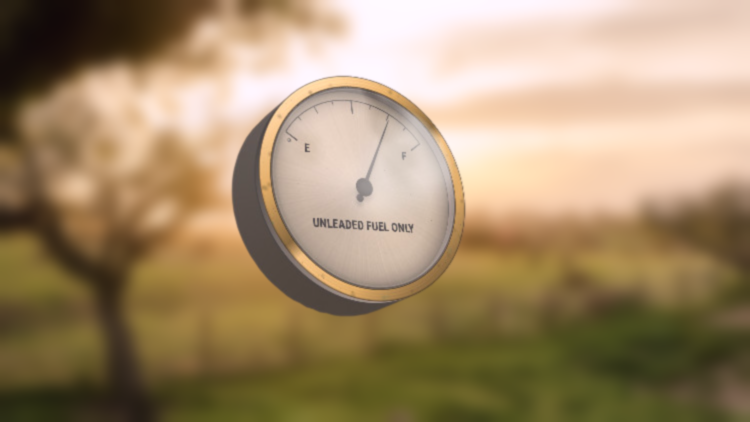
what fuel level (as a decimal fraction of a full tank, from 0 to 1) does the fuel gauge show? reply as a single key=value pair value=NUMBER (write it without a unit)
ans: value=0.75
